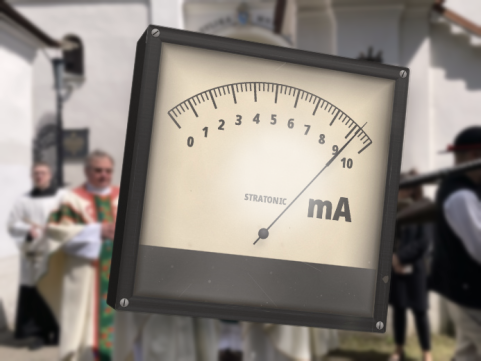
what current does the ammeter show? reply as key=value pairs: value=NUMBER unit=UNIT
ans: value=9.2 unit=mA
